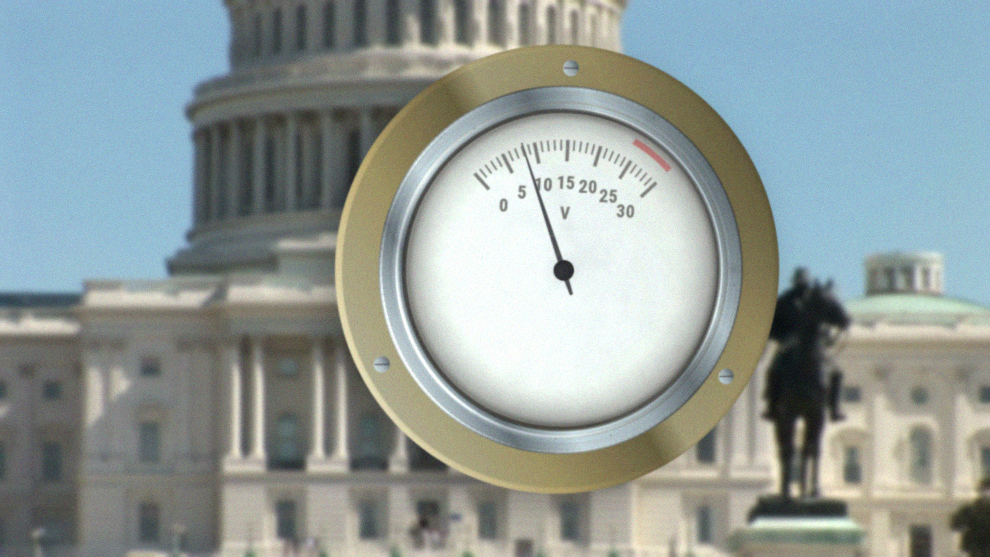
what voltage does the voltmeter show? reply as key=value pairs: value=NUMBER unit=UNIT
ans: value=8 unit=V
